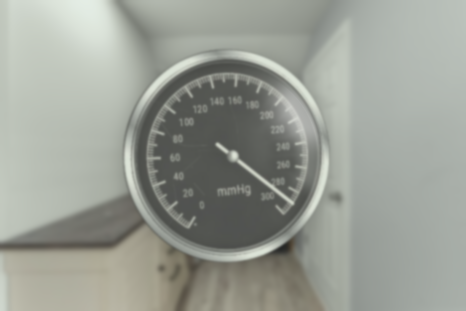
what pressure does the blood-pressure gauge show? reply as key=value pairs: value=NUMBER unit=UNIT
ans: value=290 unit=mmHg
